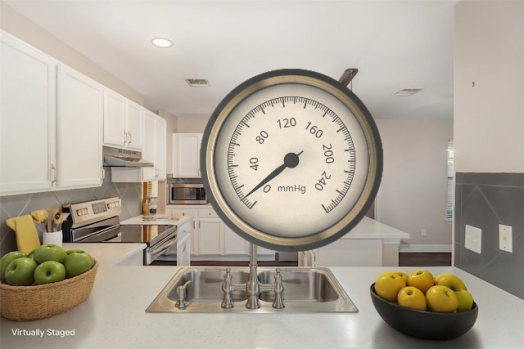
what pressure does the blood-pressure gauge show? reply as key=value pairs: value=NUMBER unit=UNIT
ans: value=10 unit=mmHg
